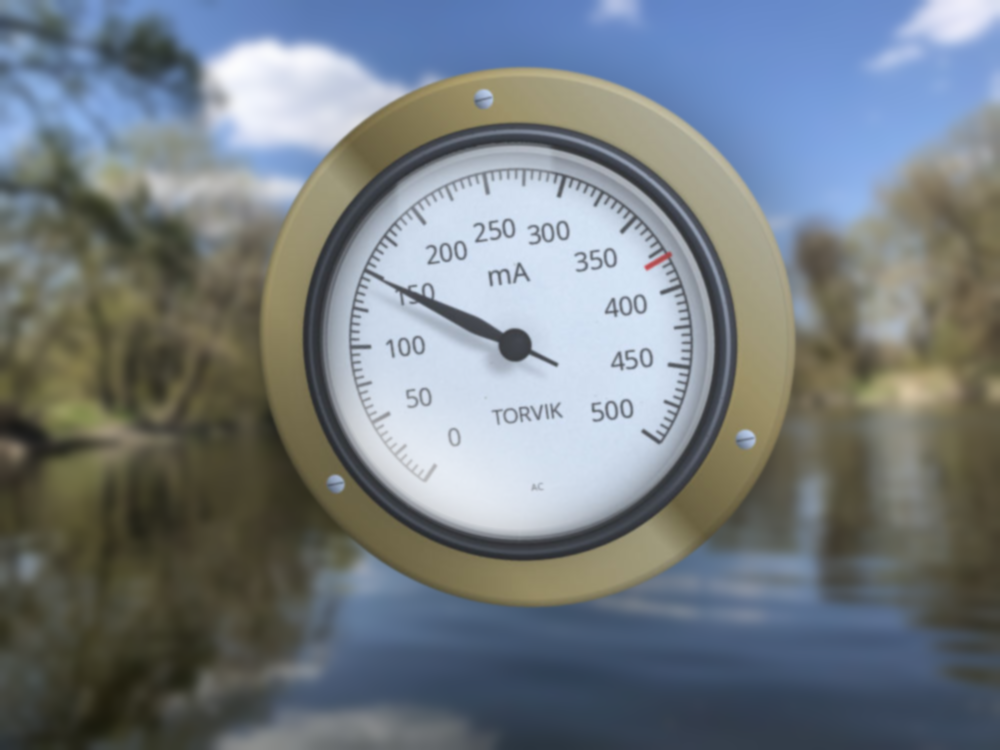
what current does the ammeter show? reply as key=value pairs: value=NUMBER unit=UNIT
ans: value=150 unit=mA
